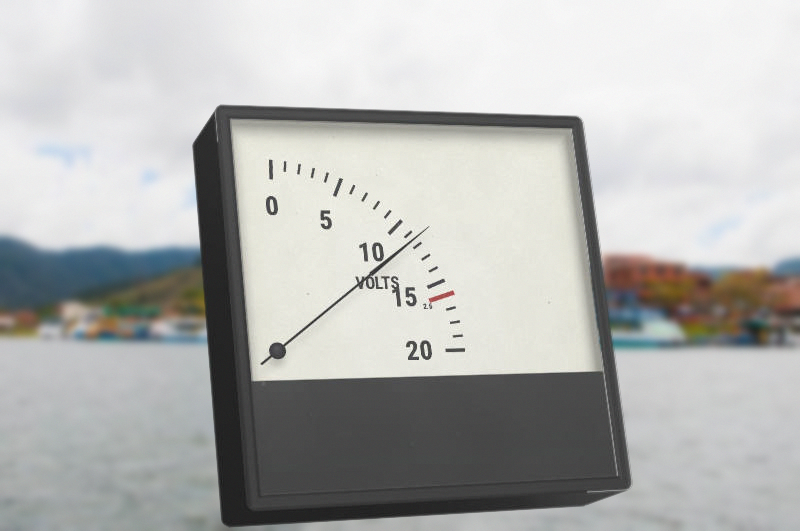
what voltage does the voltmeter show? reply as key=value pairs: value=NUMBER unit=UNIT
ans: value=11.5 unit=V
